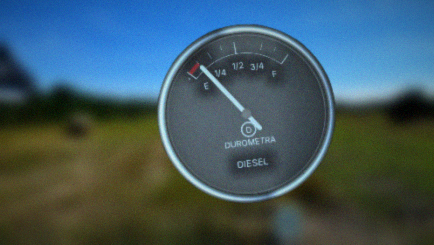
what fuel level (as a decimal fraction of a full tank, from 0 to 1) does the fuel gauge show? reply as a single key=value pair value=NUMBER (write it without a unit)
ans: value=0.125
